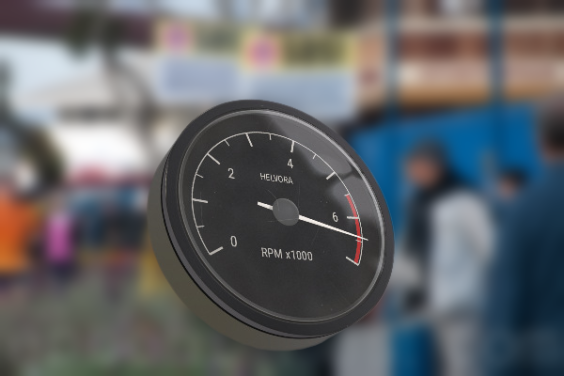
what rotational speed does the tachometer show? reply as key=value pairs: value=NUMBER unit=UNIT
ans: value=6500 unit=rpm
